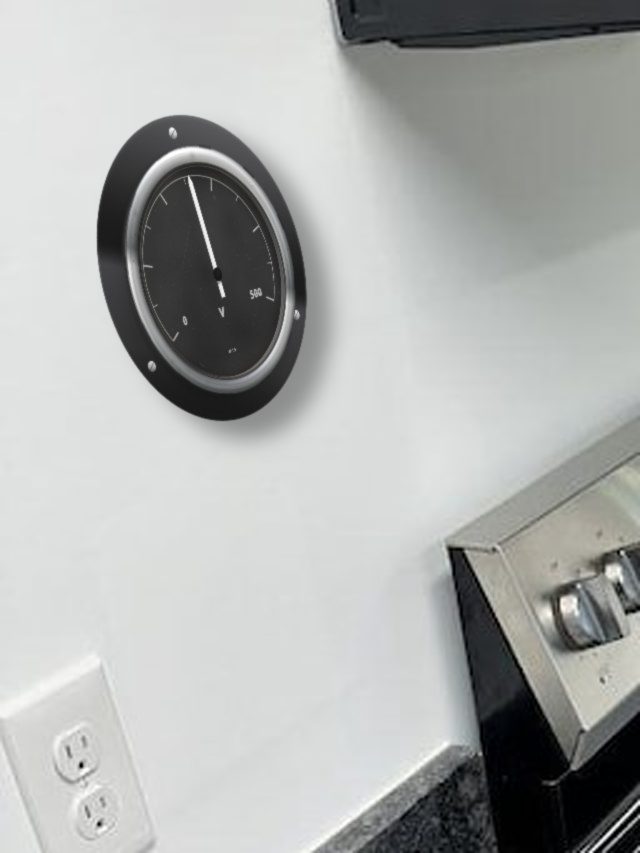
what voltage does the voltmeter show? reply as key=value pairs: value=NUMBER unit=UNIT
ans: value=250 unit=V
